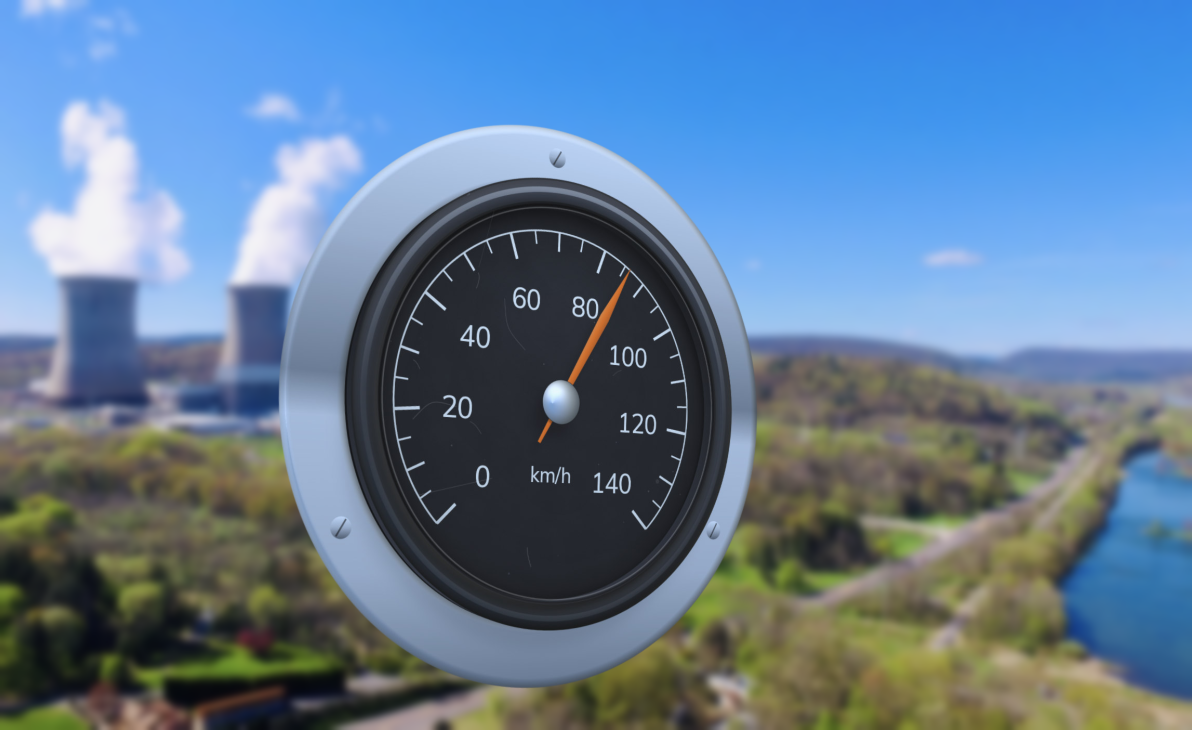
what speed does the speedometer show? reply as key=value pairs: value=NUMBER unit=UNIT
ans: value=85 unit=km/h
